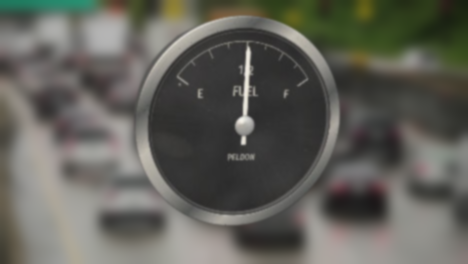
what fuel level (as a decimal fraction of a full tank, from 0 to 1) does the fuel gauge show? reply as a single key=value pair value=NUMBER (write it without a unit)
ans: value=0.5
